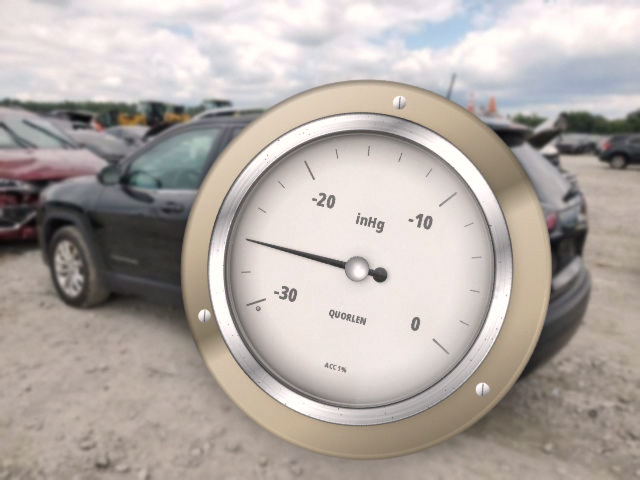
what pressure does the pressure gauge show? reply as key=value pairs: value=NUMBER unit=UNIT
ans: value=-26 unit=inHg
